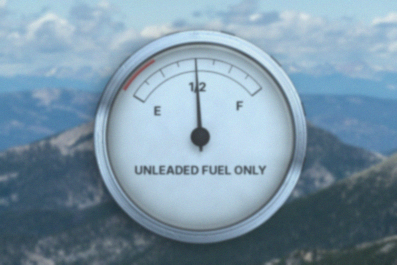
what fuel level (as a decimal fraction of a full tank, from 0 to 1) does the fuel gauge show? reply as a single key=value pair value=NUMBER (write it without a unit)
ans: value=0.5
